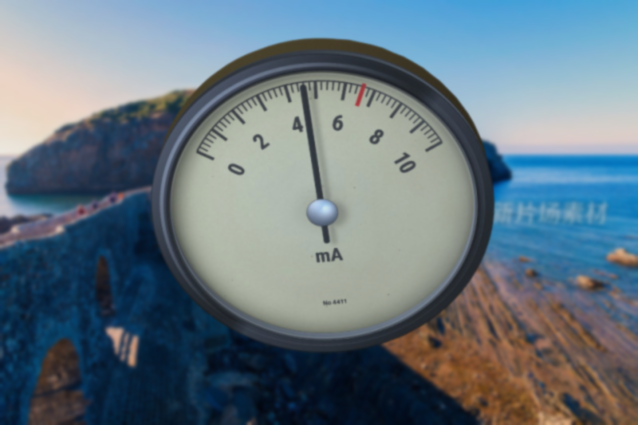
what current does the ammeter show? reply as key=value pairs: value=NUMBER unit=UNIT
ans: value=4.6 unit=mA
